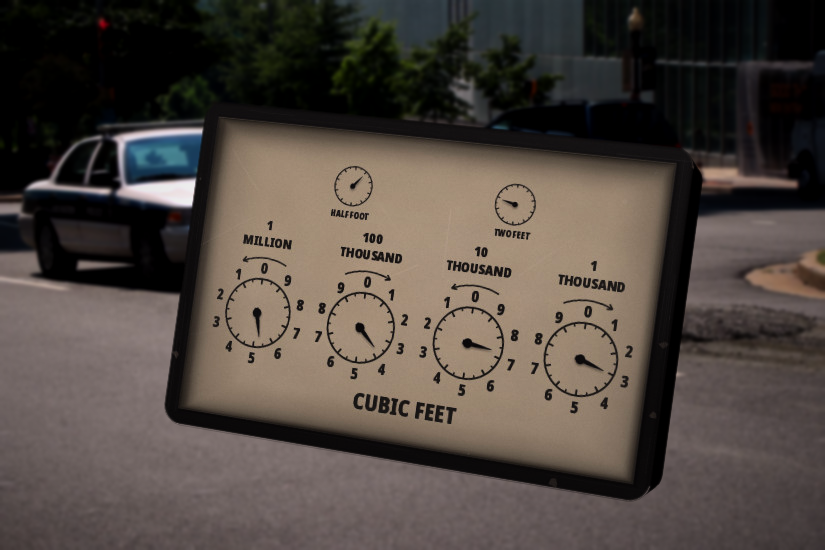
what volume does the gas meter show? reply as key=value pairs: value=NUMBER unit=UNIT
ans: value=537300 unit=ft³
